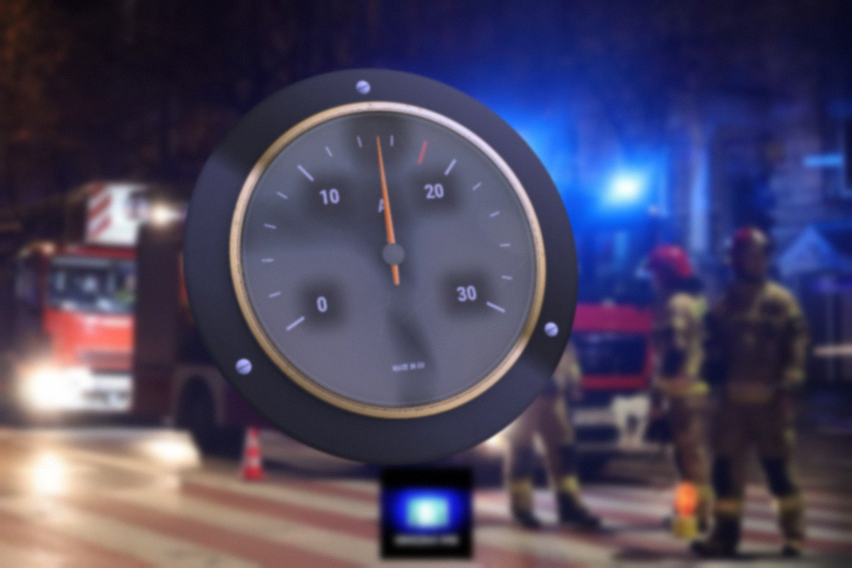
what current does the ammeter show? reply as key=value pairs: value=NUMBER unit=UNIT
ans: value=15 unit=A
